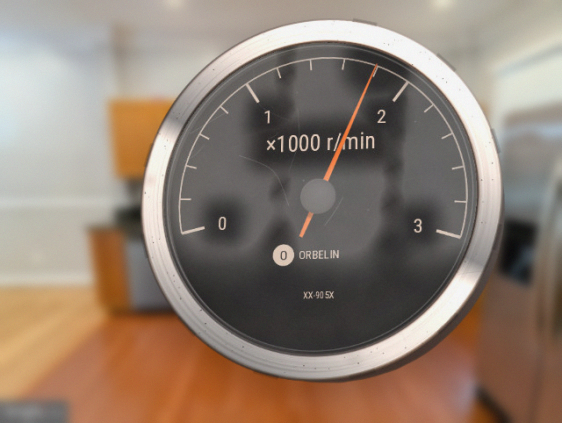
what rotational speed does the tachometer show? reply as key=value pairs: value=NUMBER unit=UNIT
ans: value=1800 unit=rpm
